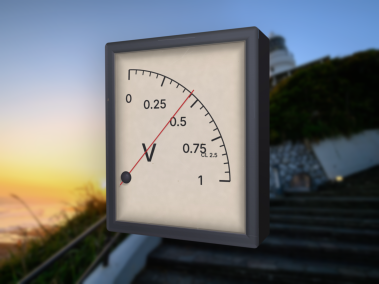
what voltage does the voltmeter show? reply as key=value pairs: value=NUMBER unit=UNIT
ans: value=0.45 unit=V
